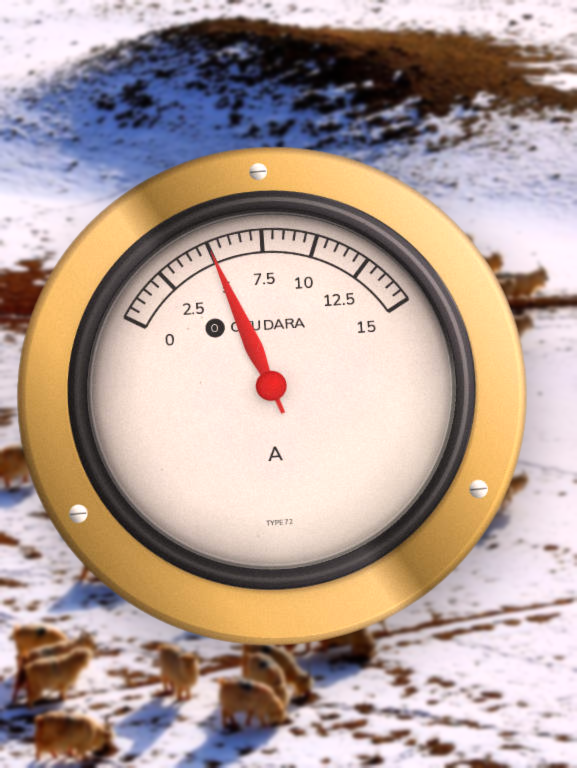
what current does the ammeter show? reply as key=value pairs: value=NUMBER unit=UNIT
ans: value=5 unit=A
